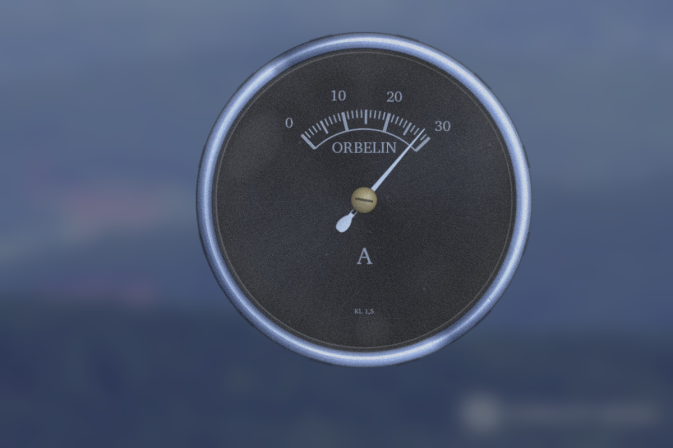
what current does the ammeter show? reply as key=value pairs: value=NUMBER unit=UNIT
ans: value=28 unit=A
